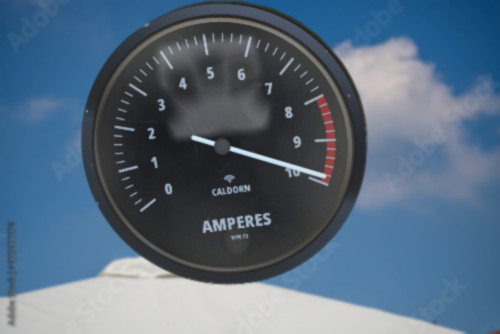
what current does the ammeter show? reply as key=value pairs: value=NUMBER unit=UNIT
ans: value=9.8 unit=A
